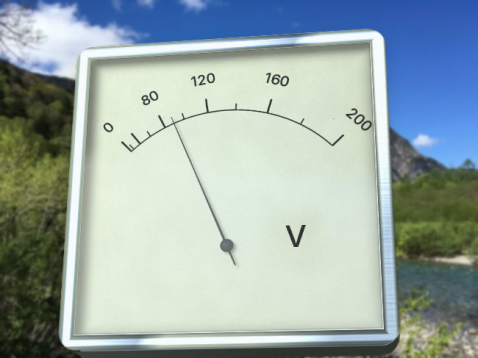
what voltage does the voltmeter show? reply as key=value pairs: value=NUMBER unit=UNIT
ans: value=90 unit=V
